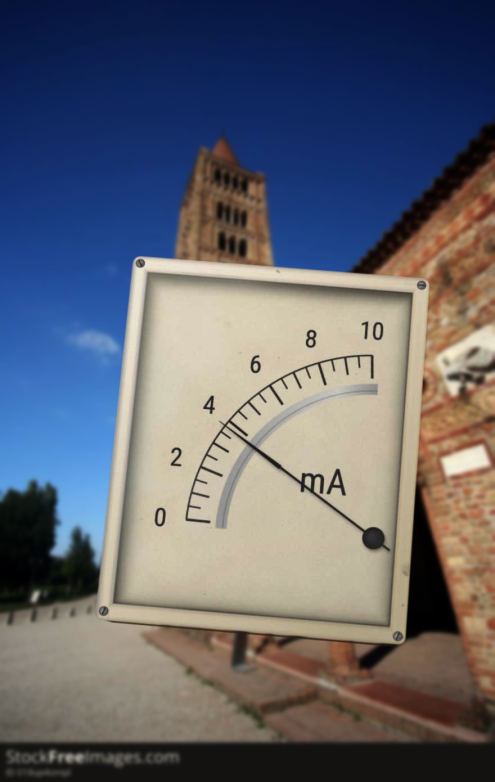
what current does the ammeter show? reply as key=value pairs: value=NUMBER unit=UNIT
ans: value=3.75 unit=mA
